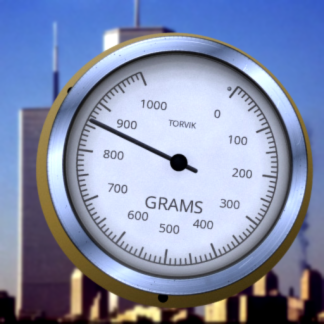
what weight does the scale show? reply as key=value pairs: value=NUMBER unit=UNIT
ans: value=860 unit=g
